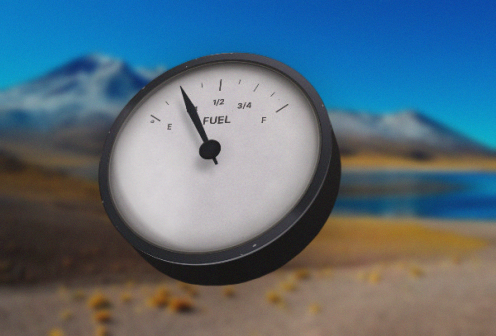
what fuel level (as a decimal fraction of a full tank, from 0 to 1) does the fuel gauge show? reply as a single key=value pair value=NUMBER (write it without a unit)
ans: value=0.25
